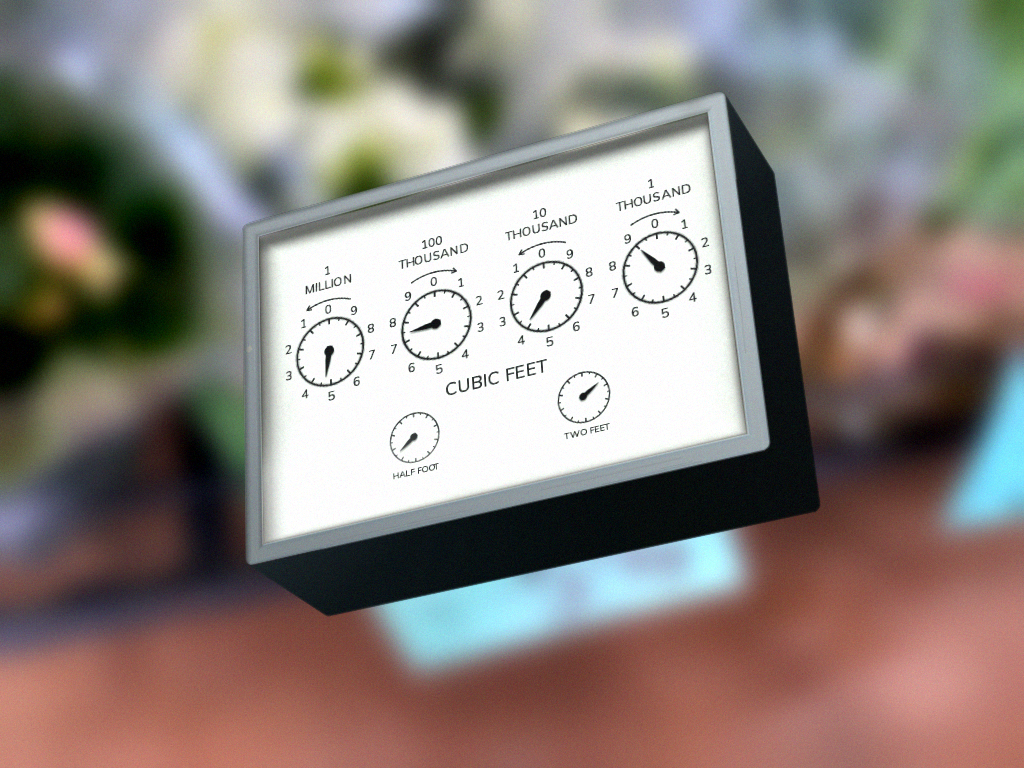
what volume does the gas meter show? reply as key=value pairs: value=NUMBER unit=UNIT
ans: value=473900 unit=ft³
